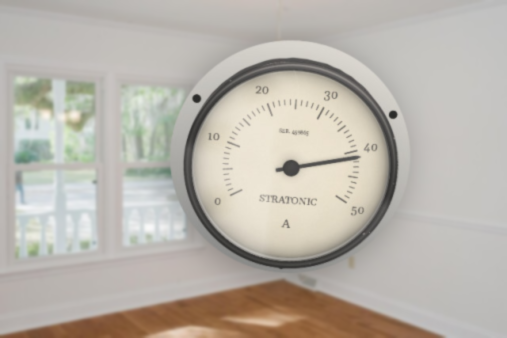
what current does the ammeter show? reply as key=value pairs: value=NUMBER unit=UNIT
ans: value=41 unit=A
